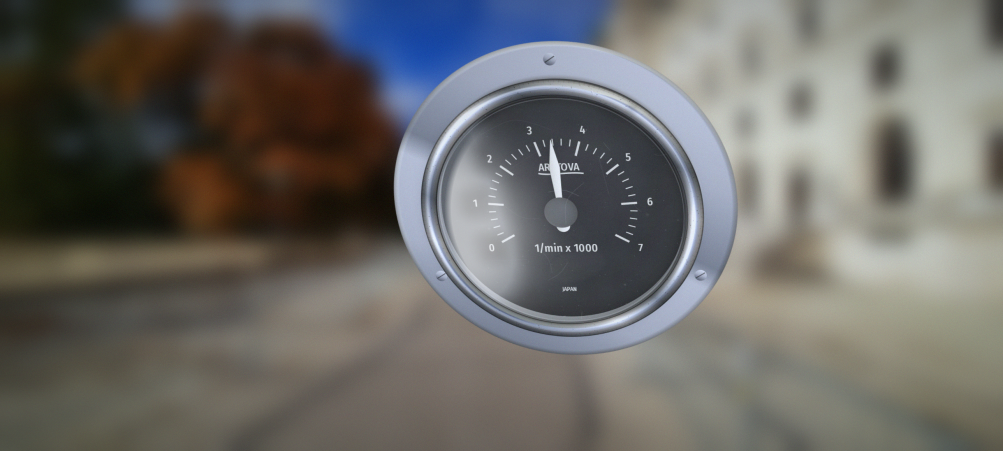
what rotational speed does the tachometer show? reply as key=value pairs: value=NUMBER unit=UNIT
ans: value=3400 unit=rpm
